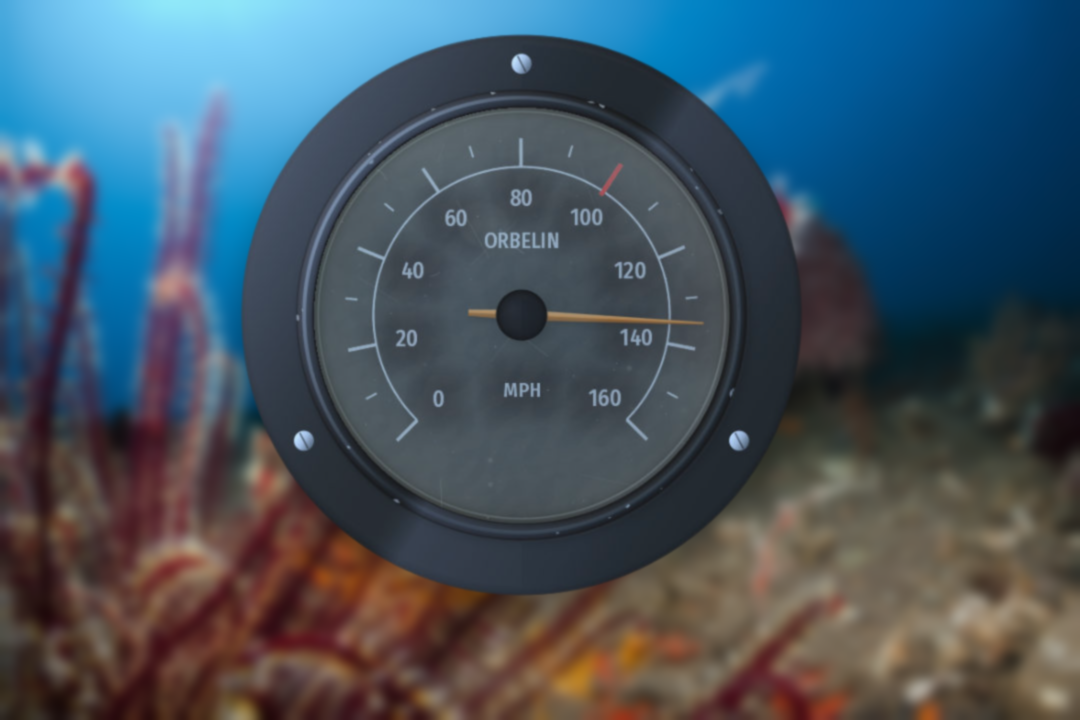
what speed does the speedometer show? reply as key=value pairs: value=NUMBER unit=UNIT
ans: value=135 unit=mph
